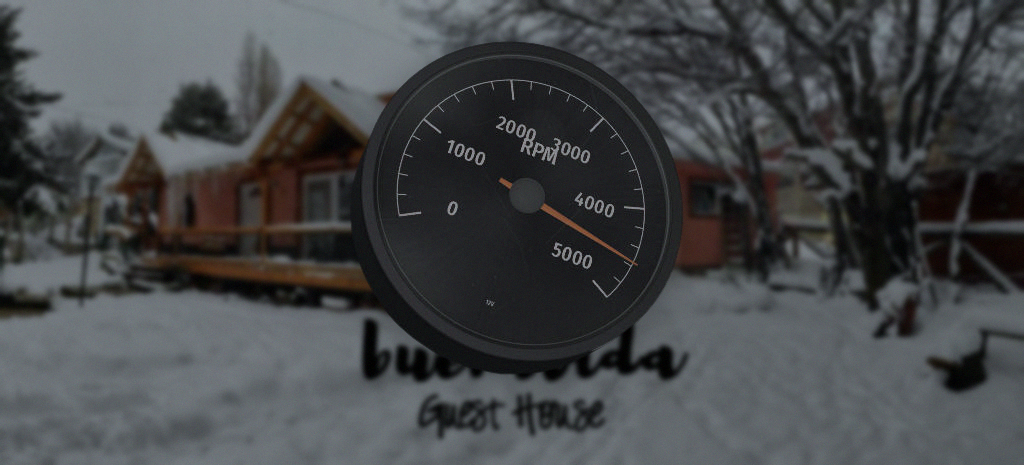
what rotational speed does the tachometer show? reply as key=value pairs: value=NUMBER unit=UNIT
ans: value=4600 unit=rpm
